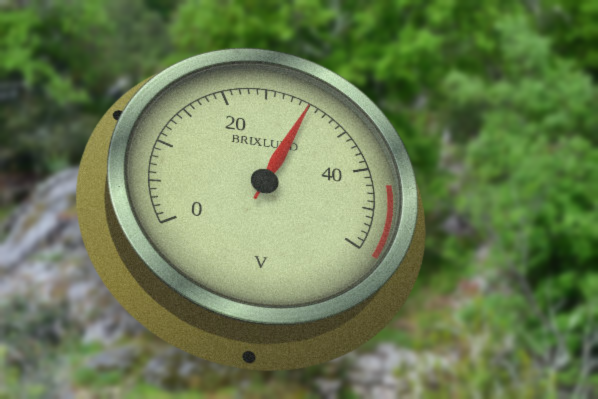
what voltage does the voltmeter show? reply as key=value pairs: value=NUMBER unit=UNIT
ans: value=30 unit=V
